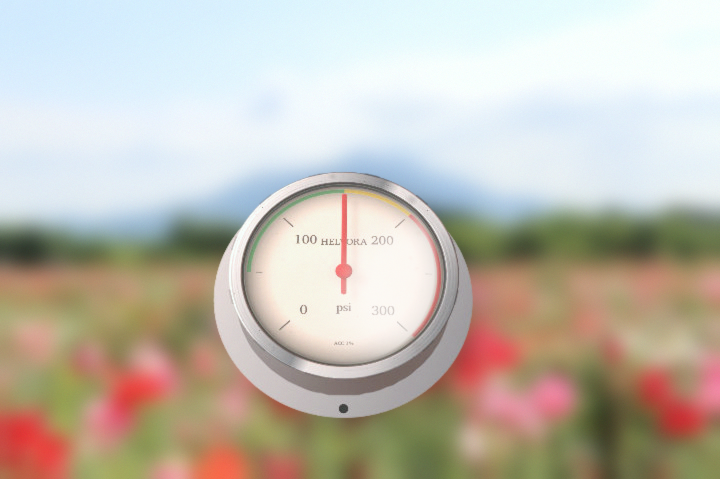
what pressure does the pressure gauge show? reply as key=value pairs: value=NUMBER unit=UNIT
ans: value=150 unit=psi
